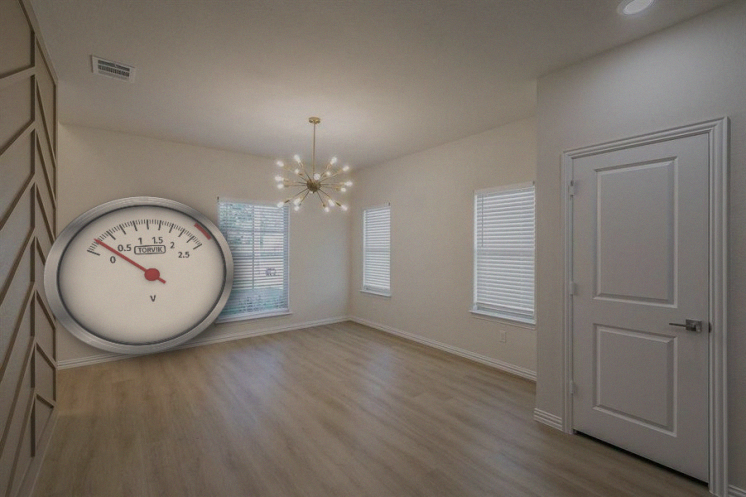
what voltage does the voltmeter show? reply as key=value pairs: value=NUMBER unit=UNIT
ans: value=0.25 unit=V
